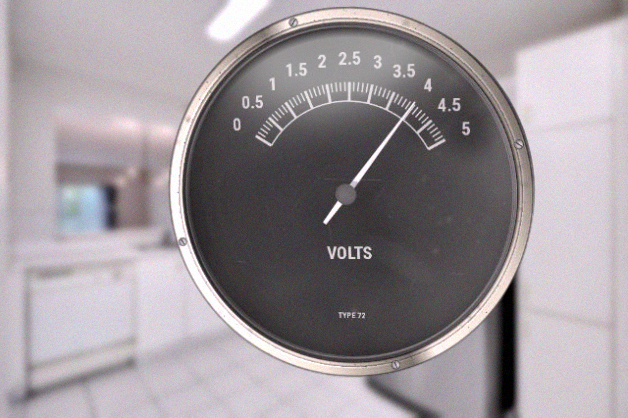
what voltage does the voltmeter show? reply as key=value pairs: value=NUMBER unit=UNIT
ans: value=4 unit=V
